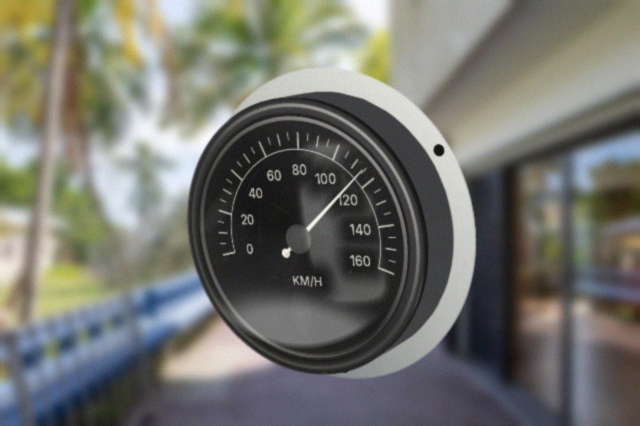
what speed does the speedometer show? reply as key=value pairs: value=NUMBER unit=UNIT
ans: value=115 unit=km/h
